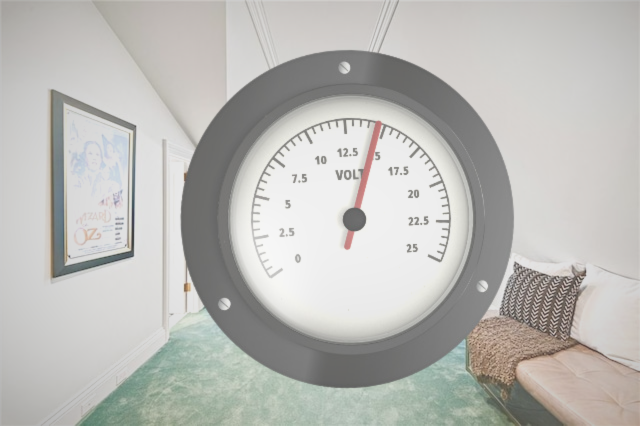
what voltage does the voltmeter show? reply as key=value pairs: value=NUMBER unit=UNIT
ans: value=14.5 unit=V
